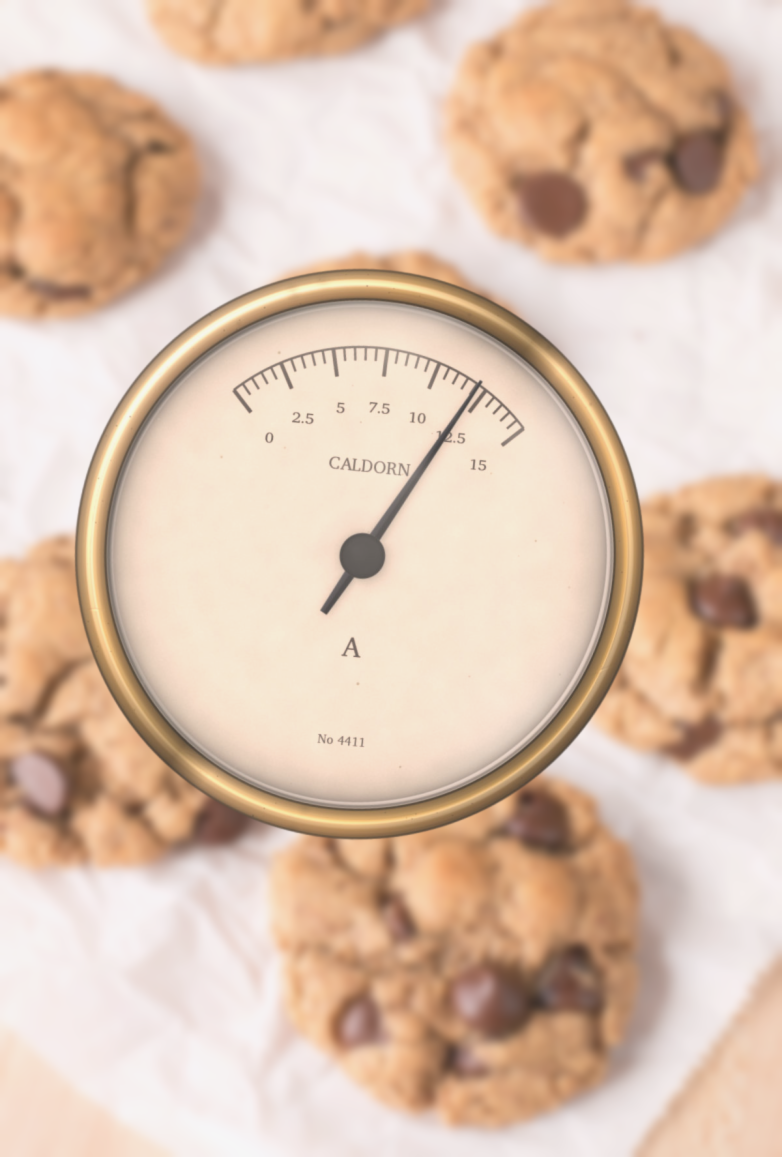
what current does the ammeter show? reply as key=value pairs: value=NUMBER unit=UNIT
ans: value=12 unit=A
